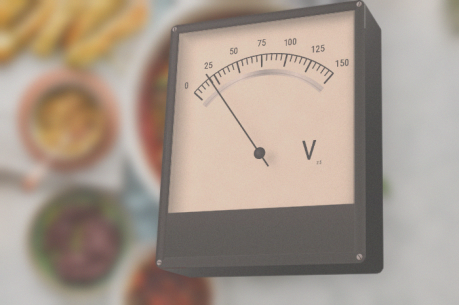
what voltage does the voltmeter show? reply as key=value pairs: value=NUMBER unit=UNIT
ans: value=20 unit=V
